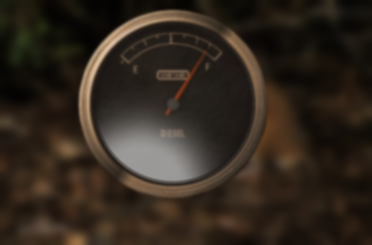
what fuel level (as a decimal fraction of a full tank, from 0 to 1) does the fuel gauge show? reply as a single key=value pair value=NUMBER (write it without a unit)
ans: value=0.875
